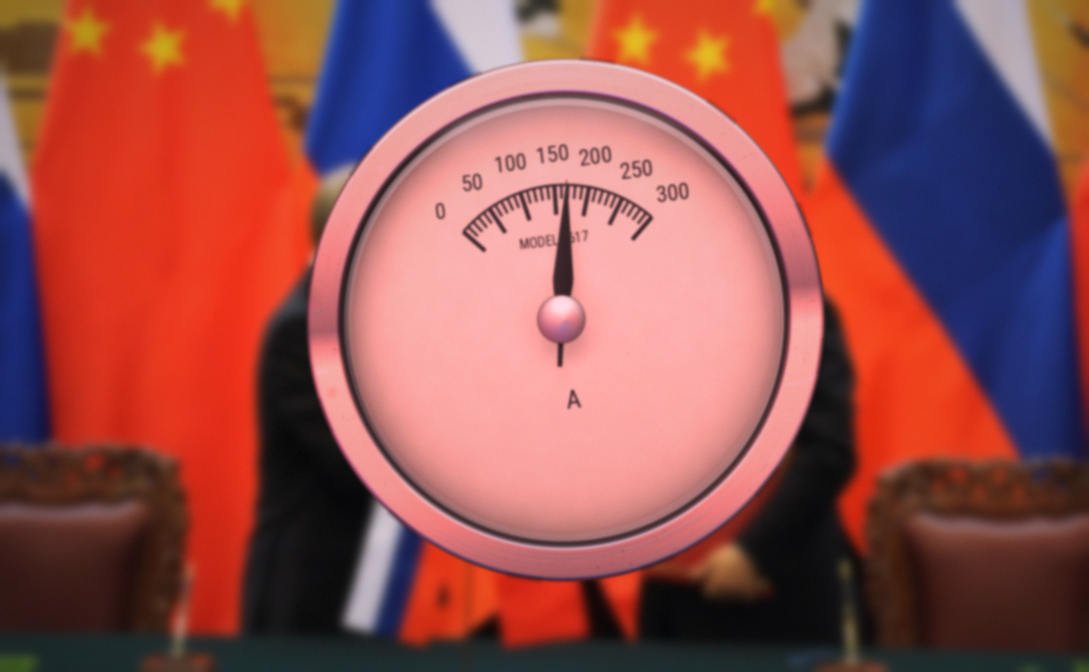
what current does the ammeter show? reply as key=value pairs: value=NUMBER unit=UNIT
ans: value=170 unit=A
